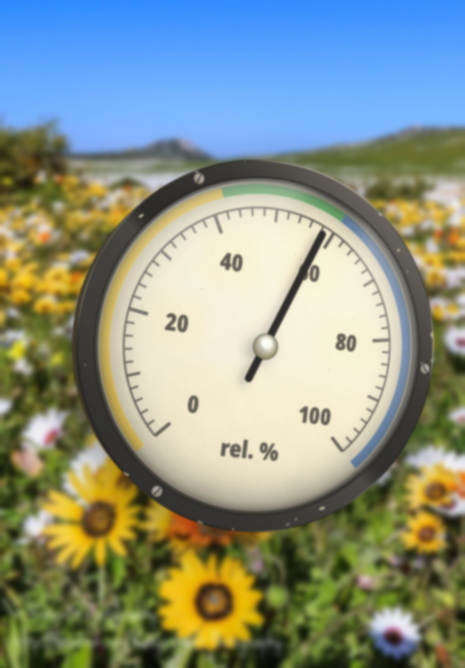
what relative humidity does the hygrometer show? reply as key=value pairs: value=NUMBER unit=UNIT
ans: value=58 unit=%
